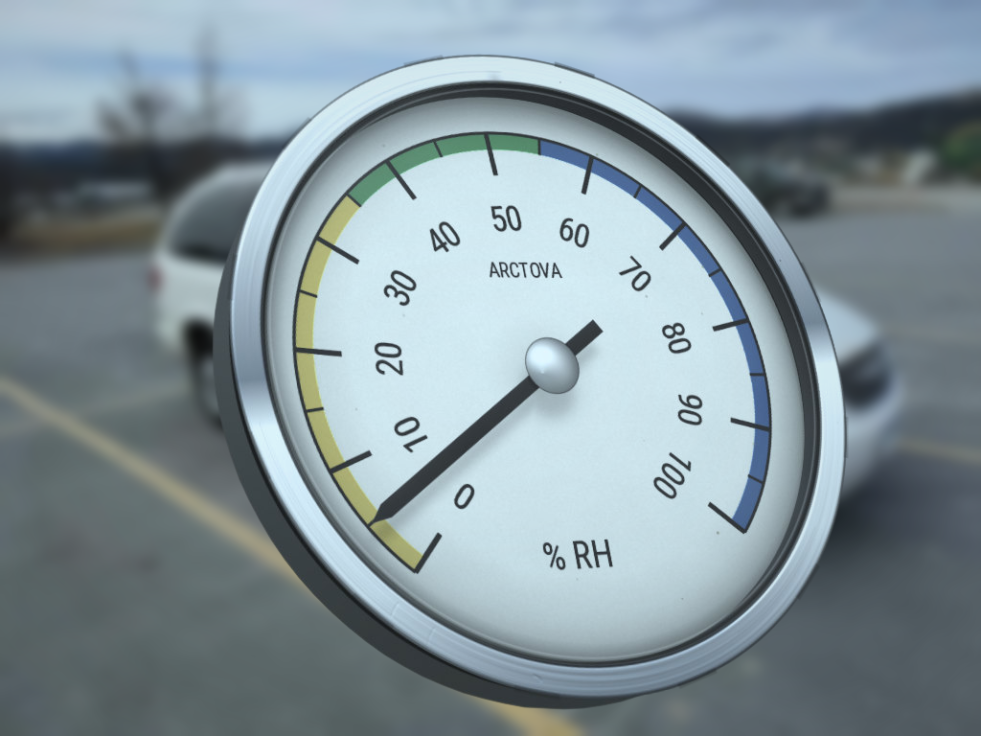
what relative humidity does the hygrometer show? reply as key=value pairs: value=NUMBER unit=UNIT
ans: value=5 unit=%
